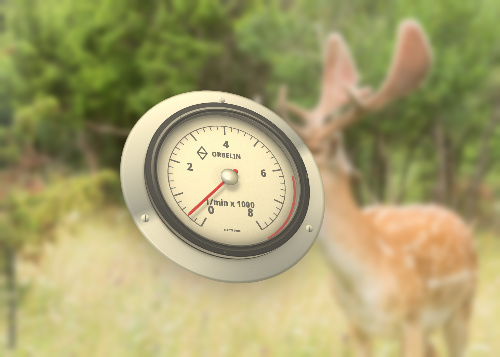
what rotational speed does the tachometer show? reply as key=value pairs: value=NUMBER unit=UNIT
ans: value=400 unit=rpm
